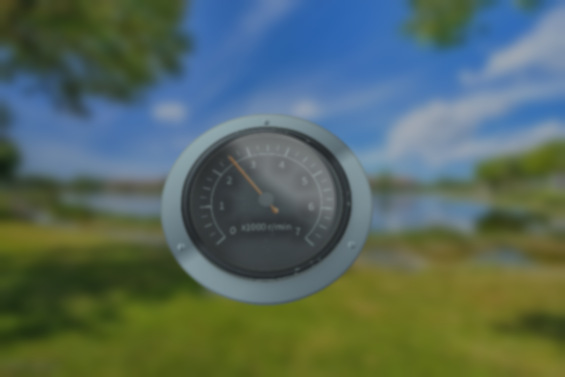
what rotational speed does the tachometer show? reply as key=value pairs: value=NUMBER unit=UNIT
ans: value=2500 unit=rpm
